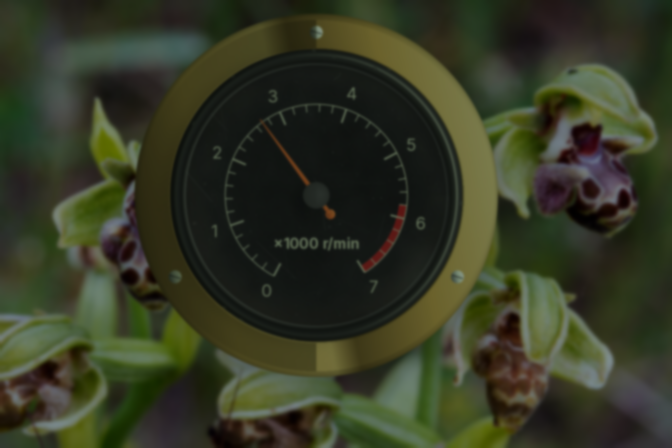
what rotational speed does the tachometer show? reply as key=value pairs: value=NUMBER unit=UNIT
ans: value=2700 unit=rpm
